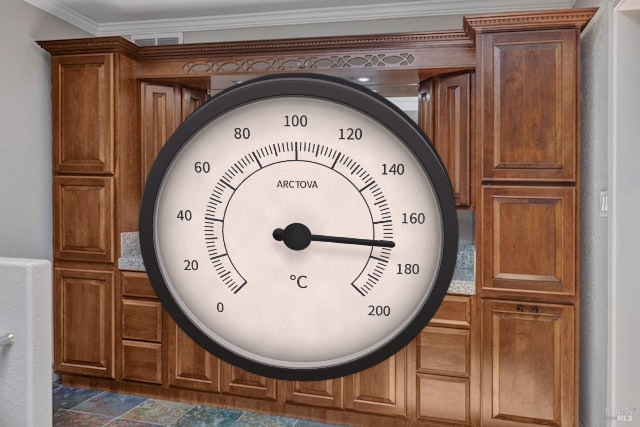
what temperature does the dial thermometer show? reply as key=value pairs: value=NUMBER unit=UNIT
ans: value=170 unit=°C
